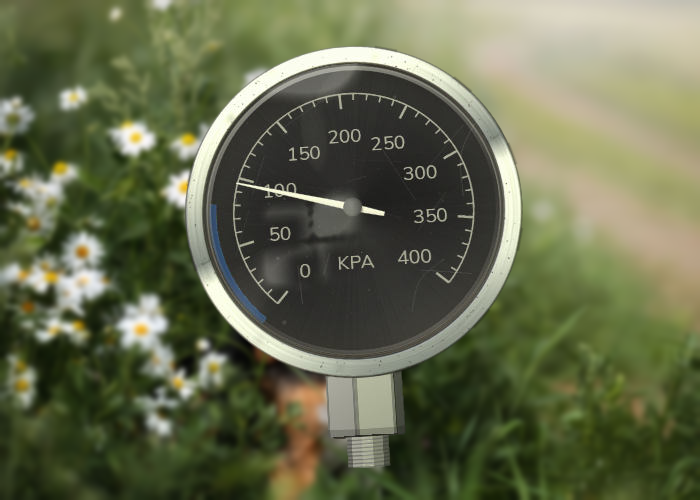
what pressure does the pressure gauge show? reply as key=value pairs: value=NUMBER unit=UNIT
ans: value=95 unit=kPa
